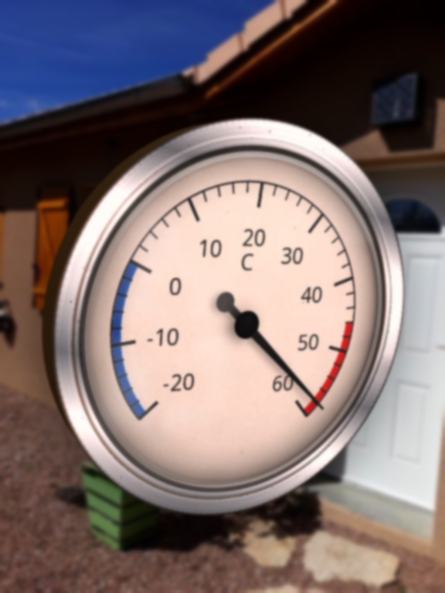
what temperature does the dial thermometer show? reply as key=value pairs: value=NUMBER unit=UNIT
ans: value=58 unit=°C
